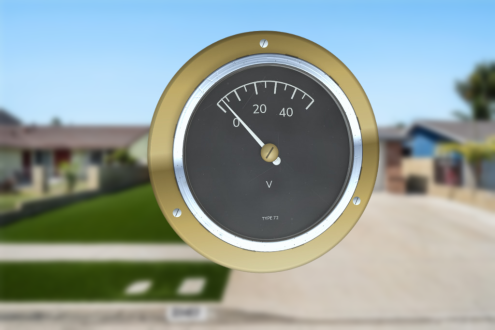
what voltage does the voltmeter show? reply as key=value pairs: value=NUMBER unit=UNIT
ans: value=2.5 unit=V
